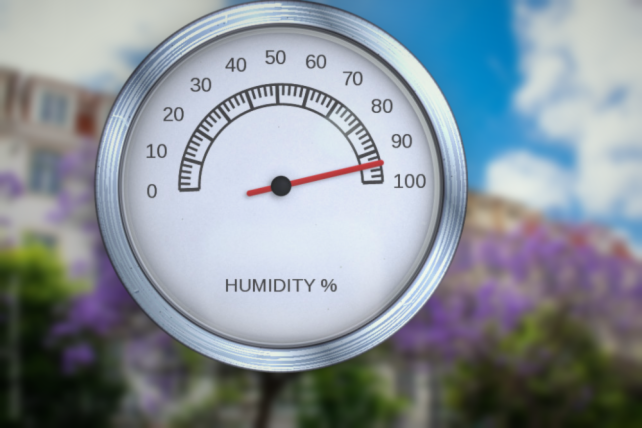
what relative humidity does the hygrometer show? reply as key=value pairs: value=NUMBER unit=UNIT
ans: value=94 unit=%
